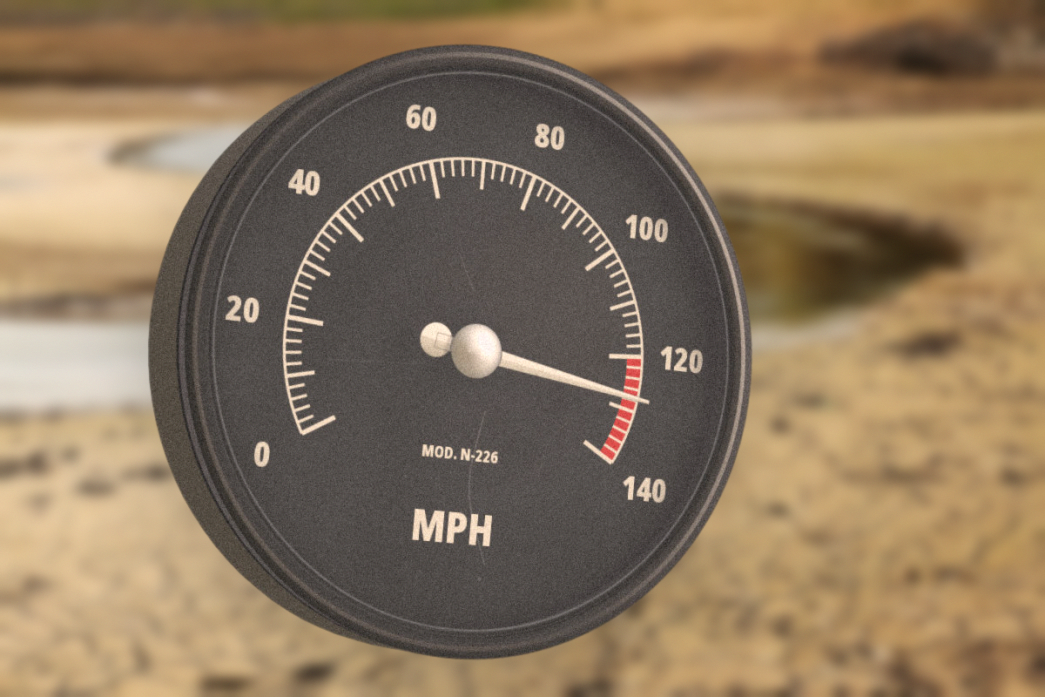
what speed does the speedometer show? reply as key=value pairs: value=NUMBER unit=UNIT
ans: value=128 unit=mph
